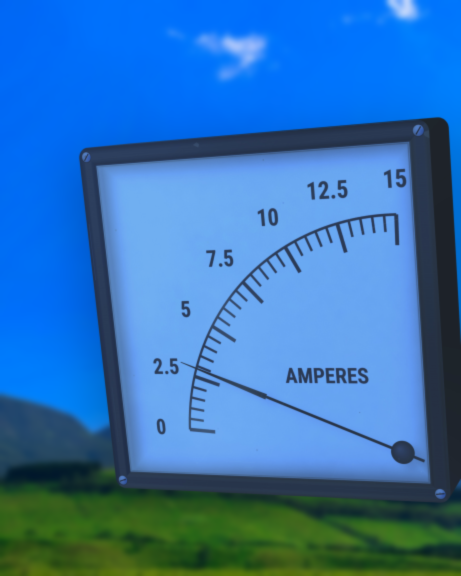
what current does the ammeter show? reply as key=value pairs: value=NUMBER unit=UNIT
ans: value=3 unit=A
